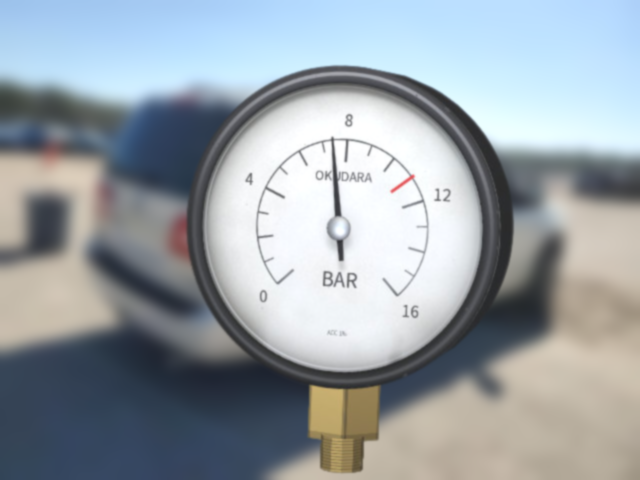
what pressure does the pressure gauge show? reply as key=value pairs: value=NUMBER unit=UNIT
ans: value=7.5 unit=bar
